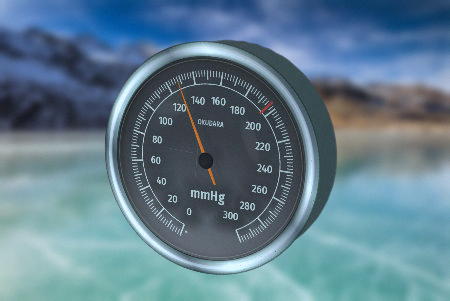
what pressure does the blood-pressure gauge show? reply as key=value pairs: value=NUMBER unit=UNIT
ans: value=130 unit=mmHg
